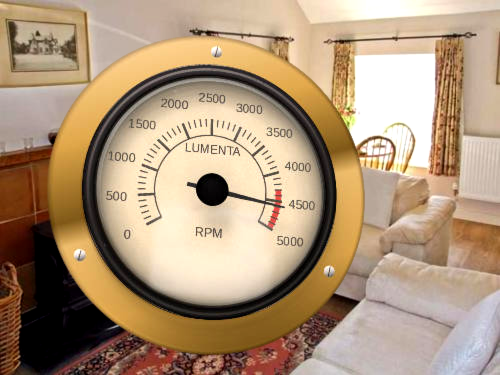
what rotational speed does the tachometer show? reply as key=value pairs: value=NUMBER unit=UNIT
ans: value=4600 unit=rpm
